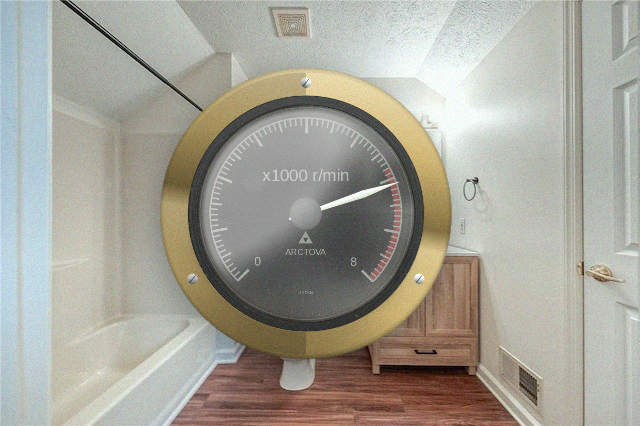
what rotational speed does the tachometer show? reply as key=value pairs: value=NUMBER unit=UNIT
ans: value=6100 unit=rpm
